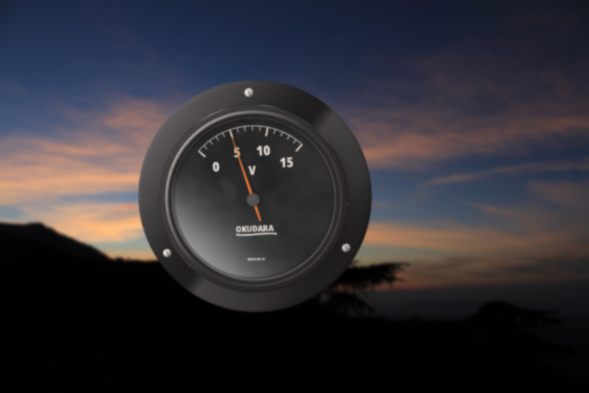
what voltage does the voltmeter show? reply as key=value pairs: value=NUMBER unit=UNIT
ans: value=5 unit=V
